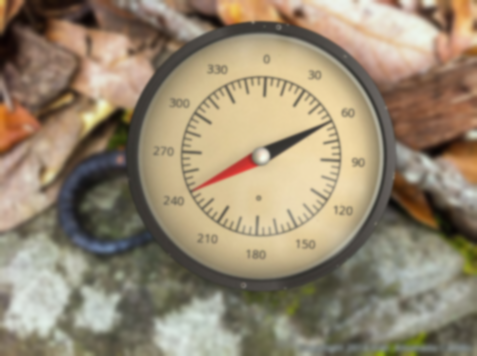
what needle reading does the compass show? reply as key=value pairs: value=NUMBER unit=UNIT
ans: value=240 unit=°
